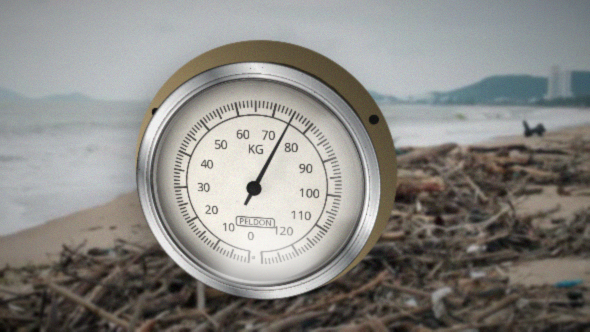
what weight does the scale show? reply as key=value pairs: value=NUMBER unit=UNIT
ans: value=75 unit=kg
